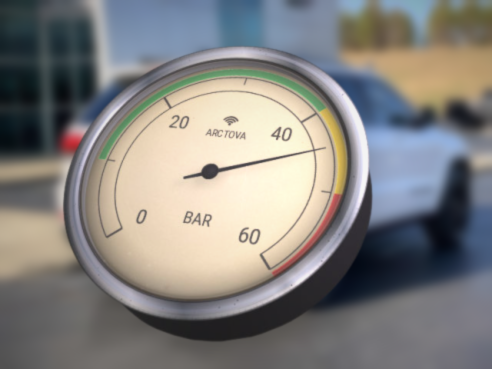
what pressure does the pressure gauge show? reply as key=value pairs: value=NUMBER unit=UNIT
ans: value=45 unit=bar
